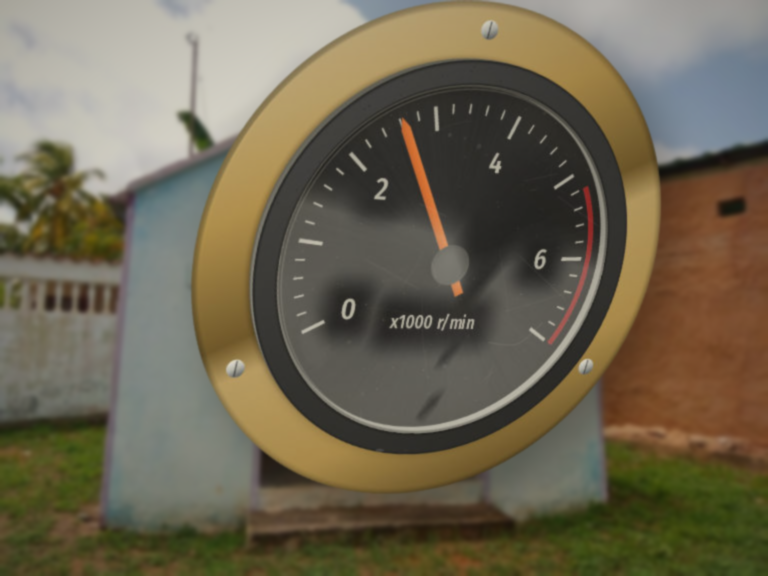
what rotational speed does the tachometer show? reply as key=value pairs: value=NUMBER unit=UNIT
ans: value=2600 unit=rpm
